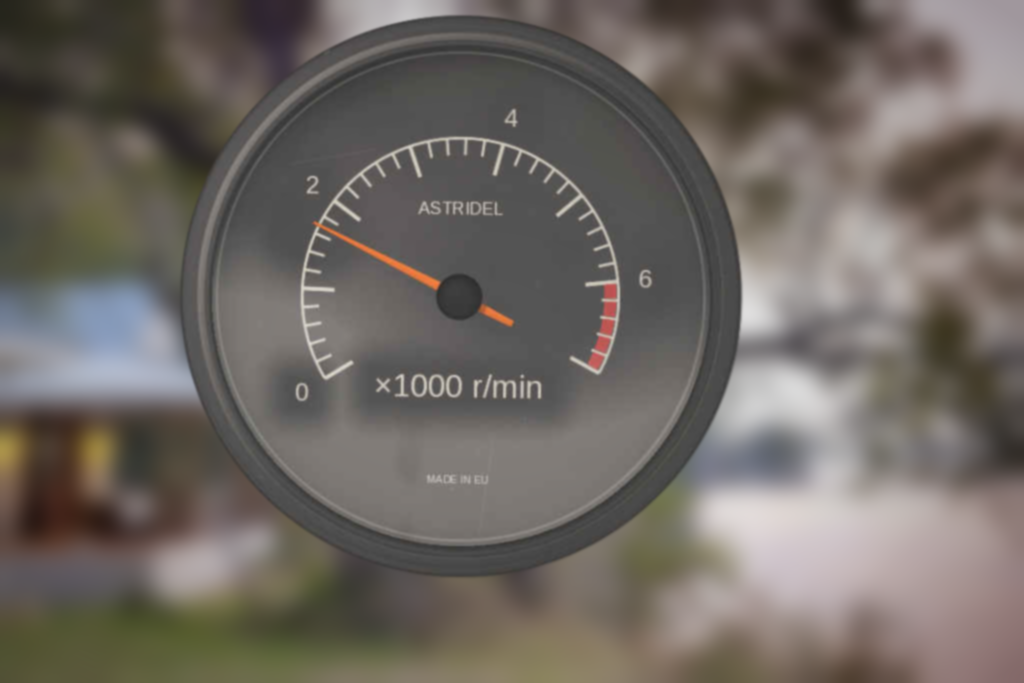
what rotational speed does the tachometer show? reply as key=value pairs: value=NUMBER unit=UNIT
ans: value=1700 unit=rpm
